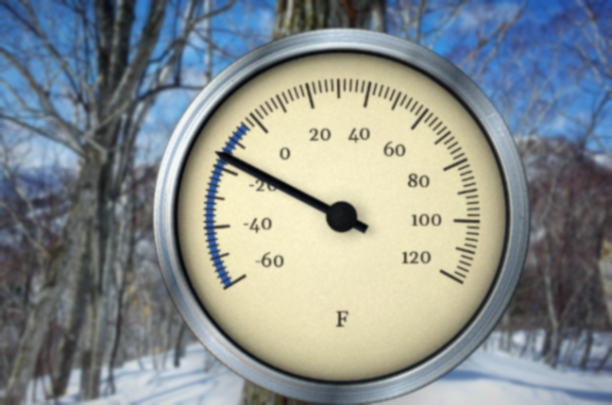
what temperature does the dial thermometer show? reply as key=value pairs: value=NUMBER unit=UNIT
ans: value=-16 unit=°F
